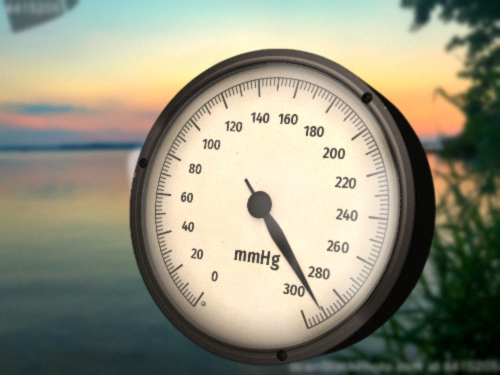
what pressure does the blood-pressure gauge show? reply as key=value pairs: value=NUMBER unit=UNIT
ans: value=290 unit=mmHg
